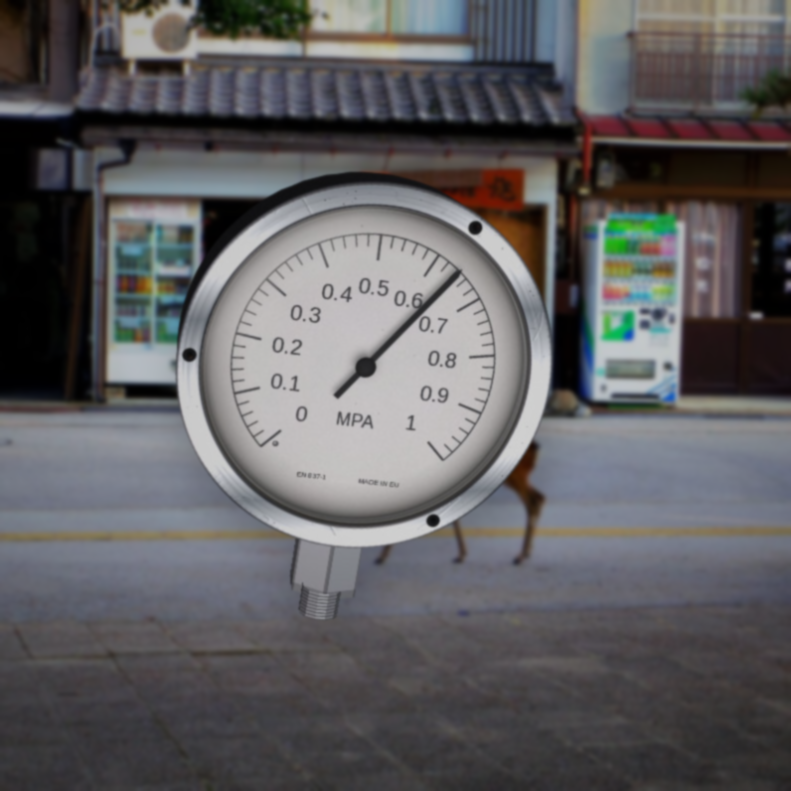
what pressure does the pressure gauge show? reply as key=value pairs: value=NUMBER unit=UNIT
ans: value=0.64 unit=MPa
